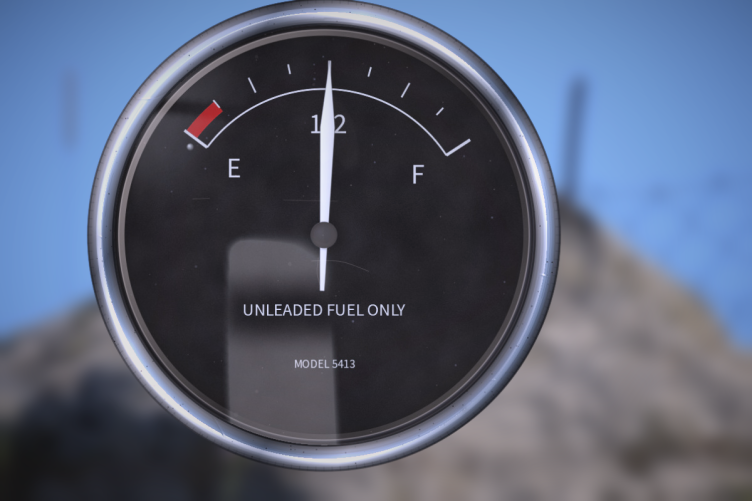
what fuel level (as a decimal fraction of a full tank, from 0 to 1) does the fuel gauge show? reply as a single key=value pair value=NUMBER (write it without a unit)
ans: value=0.5
